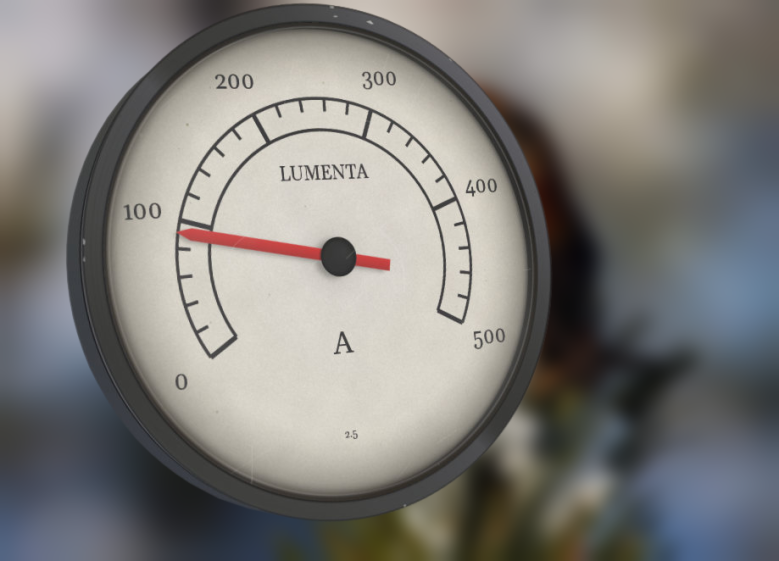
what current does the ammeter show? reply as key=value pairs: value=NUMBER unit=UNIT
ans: value=90 unit=A
